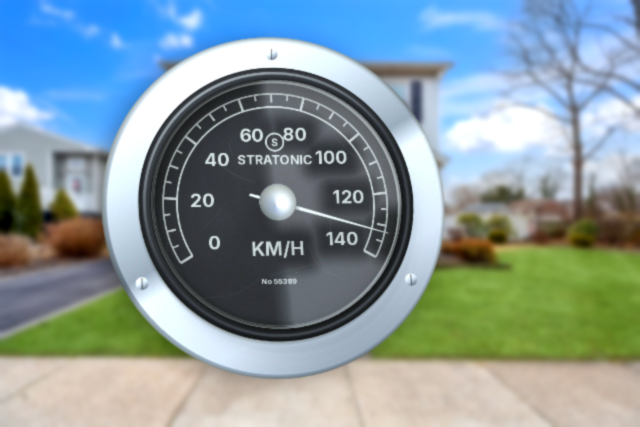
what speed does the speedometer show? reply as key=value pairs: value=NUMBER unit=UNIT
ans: value=132.5 unit=km/h
